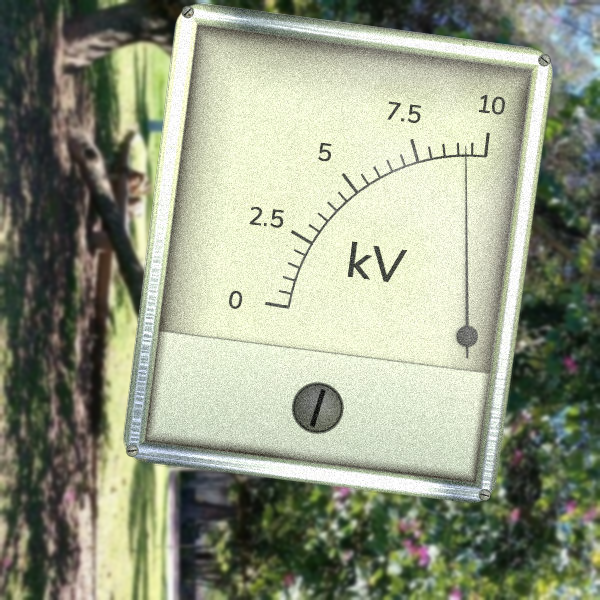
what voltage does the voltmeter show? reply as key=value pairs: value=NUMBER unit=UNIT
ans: value=9.25 unit=kV
